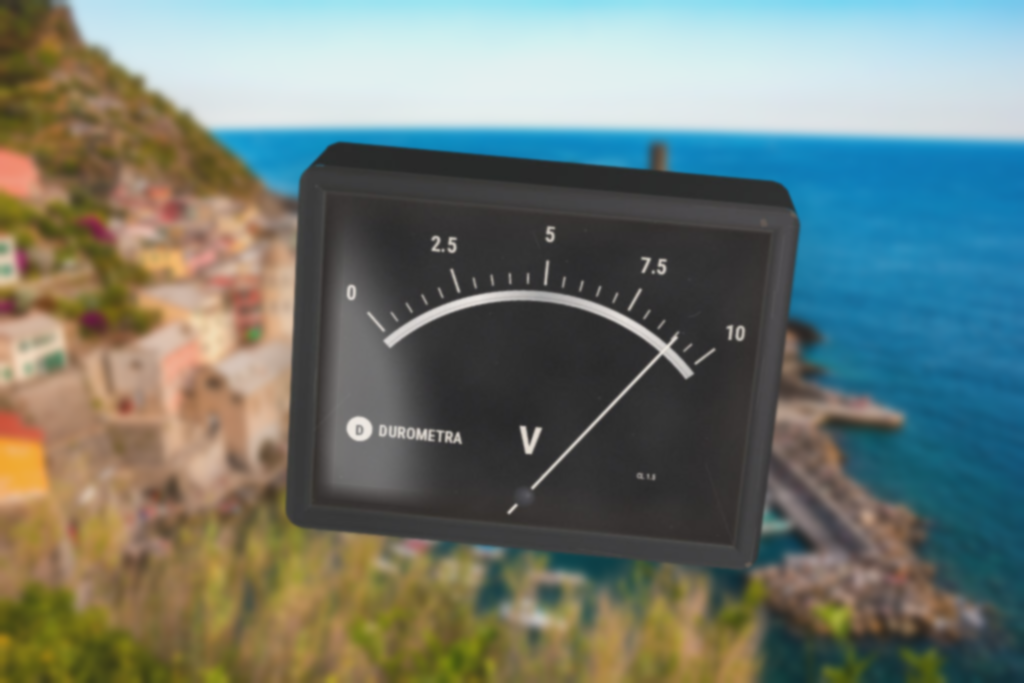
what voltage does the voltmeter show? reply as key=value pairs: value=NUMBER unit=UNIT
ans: value=9 unit=V
